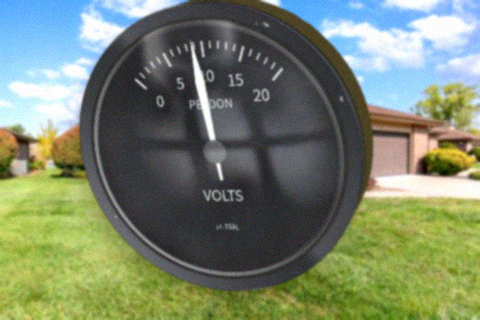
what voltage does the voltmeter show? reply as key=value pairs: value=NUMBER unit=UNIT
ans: value=9 unit=V
